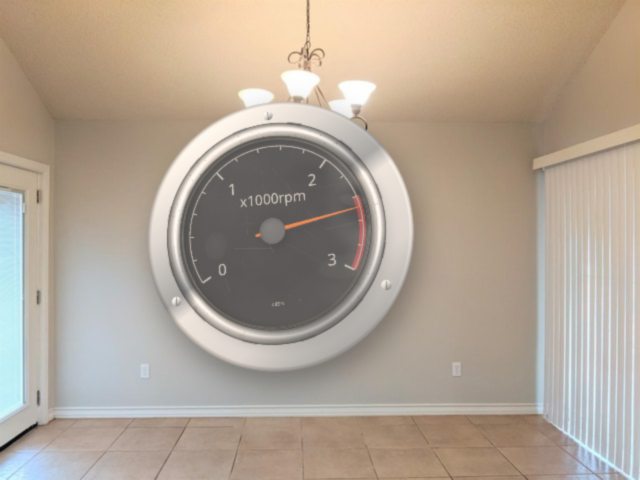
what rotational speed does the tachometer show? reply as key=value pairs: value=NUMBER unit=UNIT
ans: value=2500 unit=rpm
